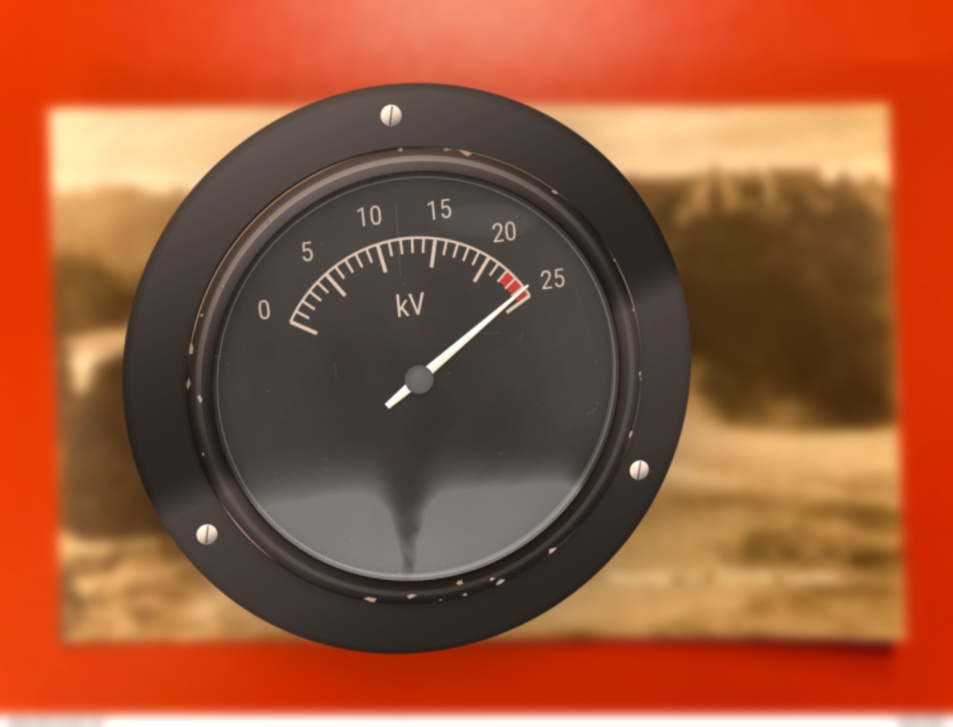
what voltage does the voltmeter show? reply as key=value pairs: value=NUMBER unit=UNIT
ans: value=24 unit=kV
